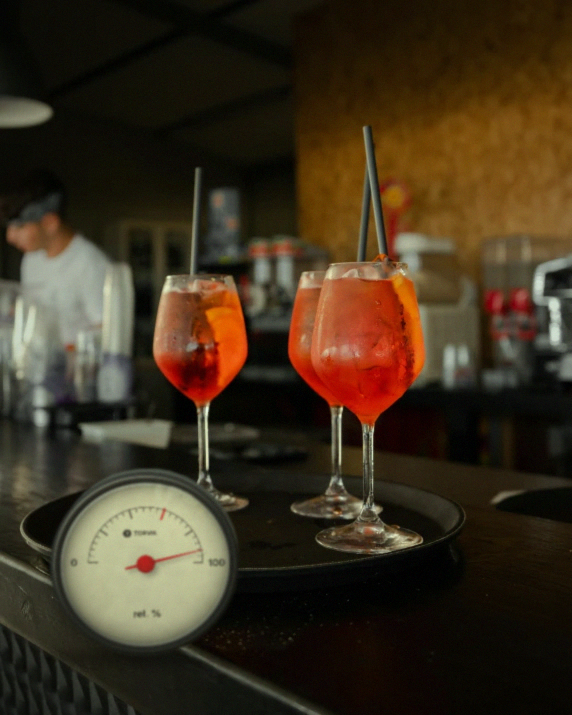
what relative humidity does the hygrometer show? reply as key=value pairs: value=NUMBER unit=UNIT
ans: value=92 unit=%
